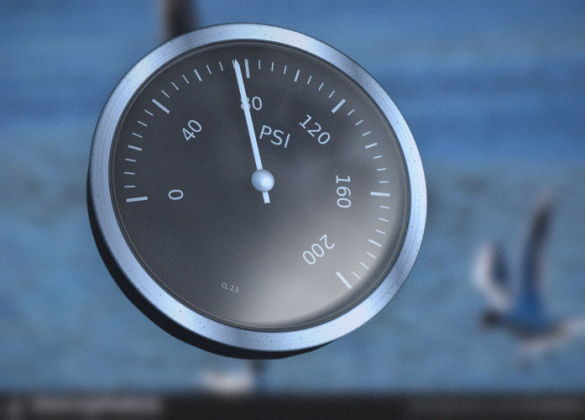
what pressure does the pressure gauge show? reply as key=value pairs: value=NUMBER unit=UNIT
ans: value=75 unit=psi
